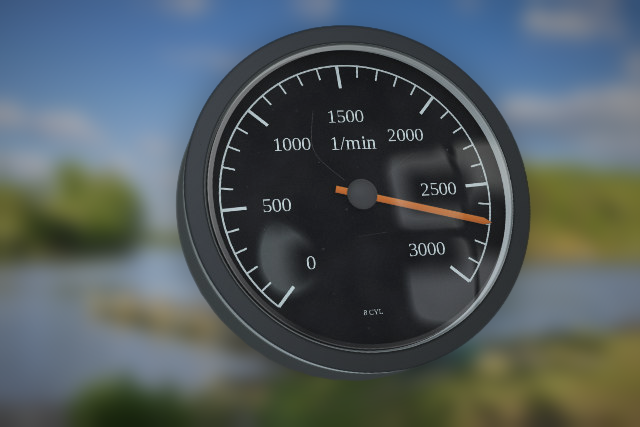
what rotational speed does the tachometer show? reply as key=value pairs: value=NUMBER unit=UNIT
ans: value=2700 unit=rpm
